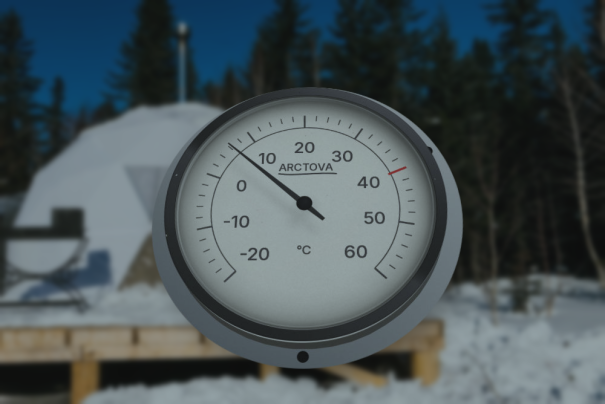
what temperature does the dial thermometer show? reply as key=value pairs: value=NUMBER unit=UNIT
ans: value=6 unit=°C
